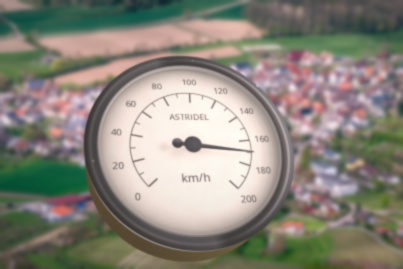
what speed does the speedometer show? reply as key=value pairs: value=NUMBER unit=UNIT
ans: value=170 unit=km/h
